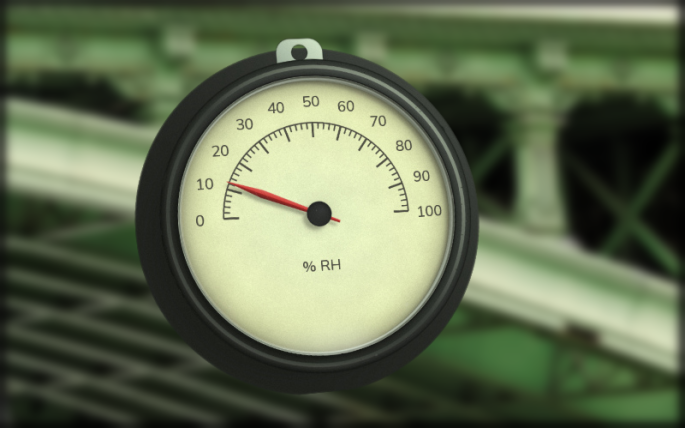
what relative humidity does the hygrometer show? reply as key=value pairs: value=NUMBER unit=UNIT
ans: value=12 unit=%
